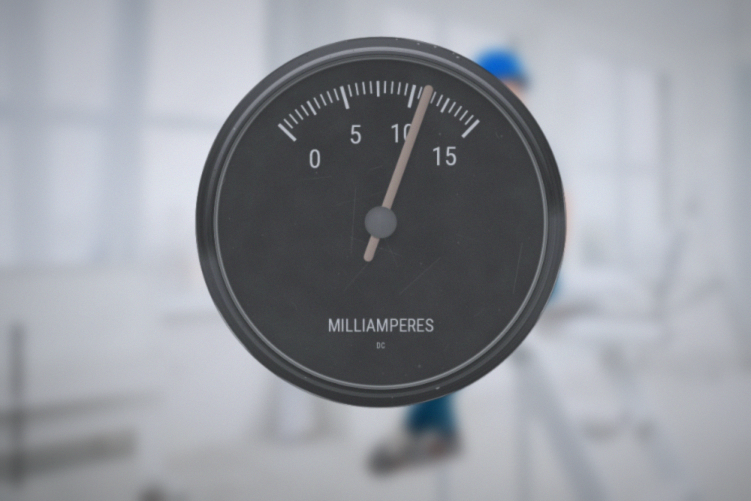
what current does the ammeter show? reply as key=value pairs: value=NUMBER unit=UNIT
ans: value=11 unit=mA
